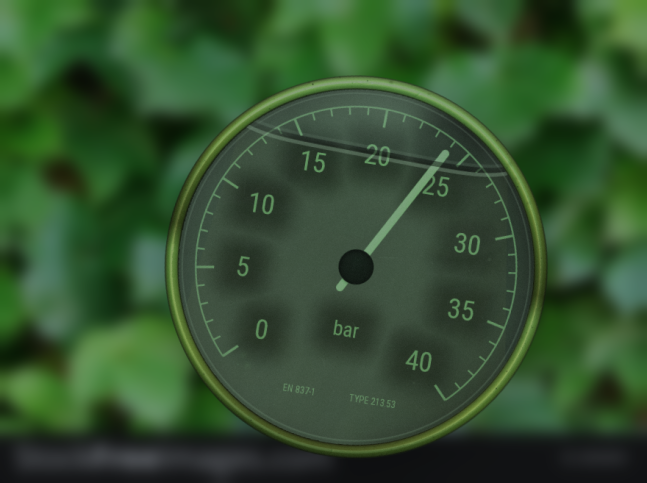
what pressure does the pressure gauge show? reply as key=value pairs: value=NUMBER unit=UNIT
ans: value=24 unit=bar
